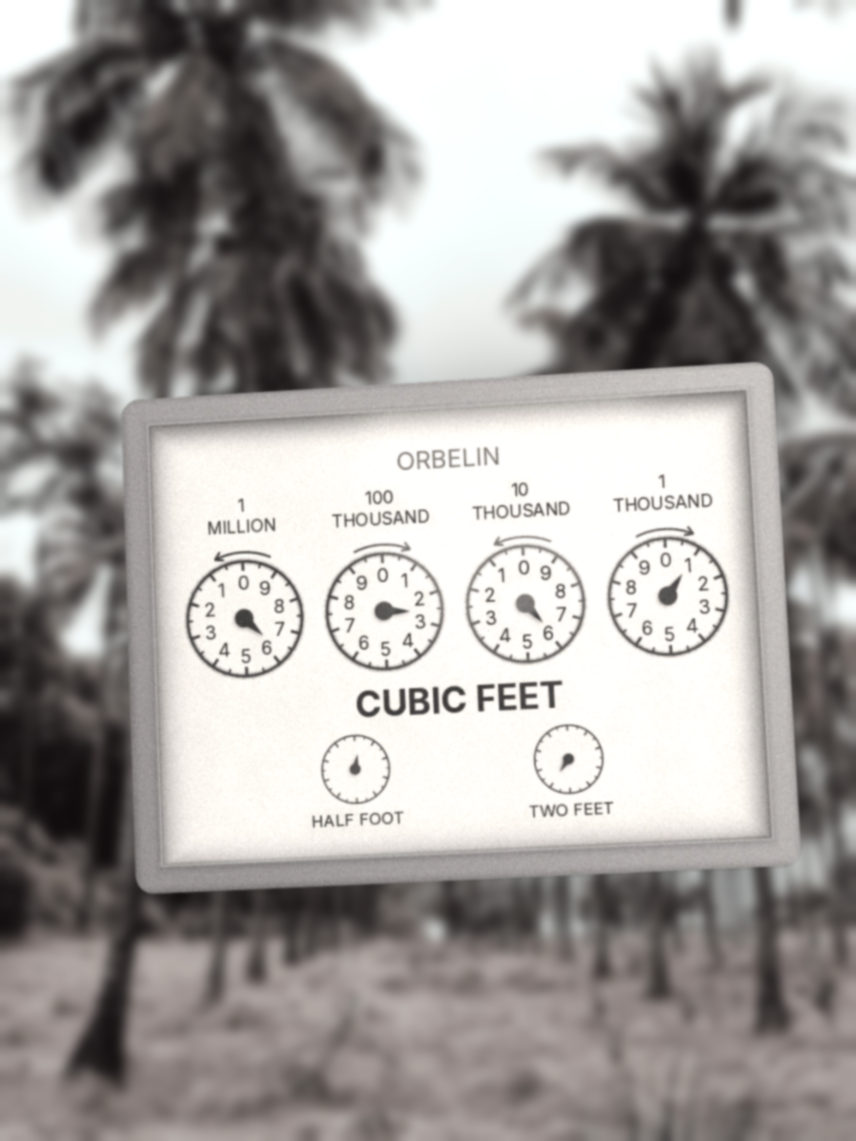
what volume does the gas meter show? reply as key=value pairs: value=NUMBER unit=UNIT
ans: value=626100 unit=ft³
